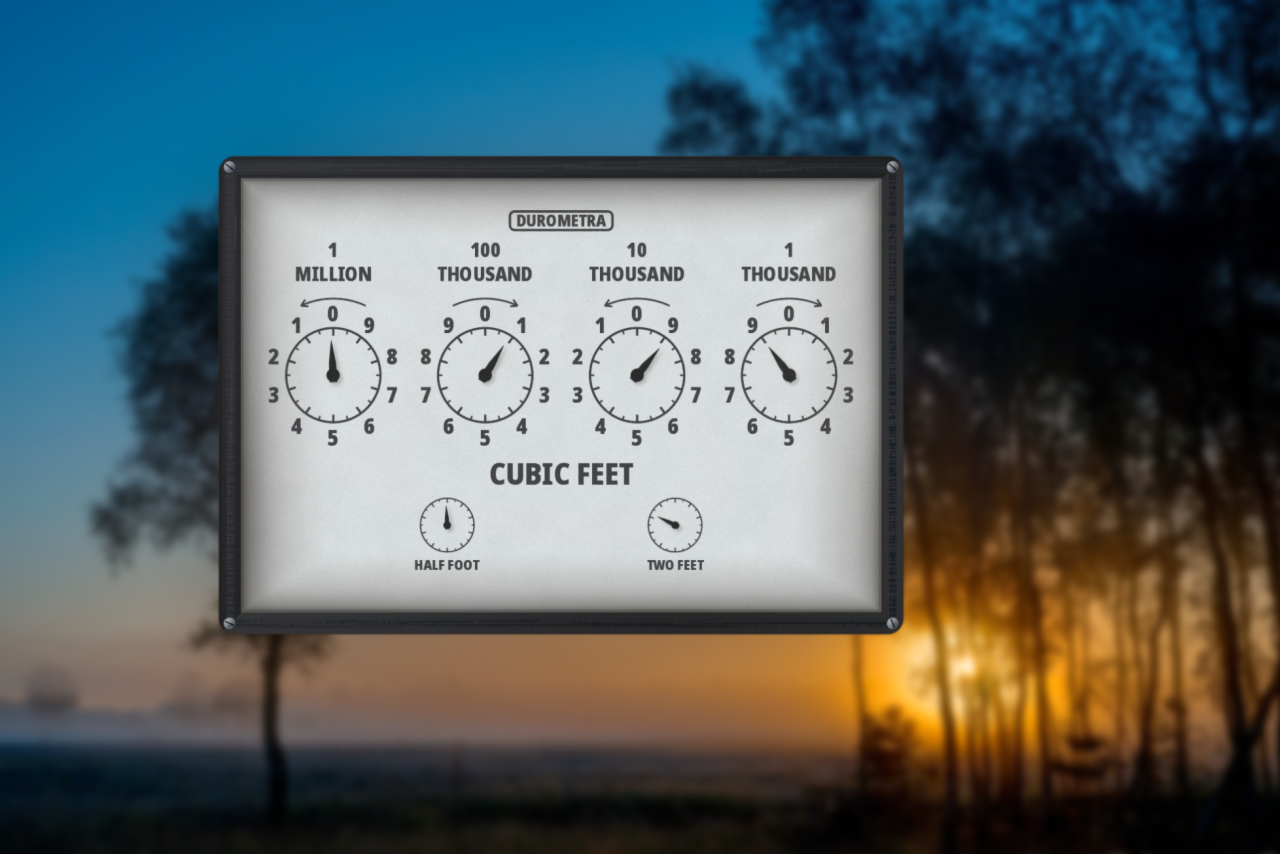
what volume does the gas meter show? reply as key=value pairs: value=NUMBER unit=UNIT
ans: value=8900 unit=ft³
